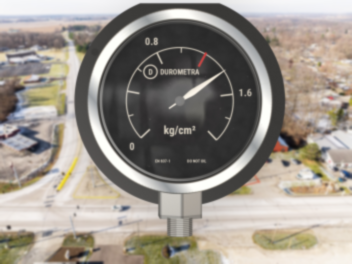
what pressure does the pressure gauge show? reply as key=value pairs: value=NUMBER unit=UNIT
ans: value=1.4 unit=kg/cm²
